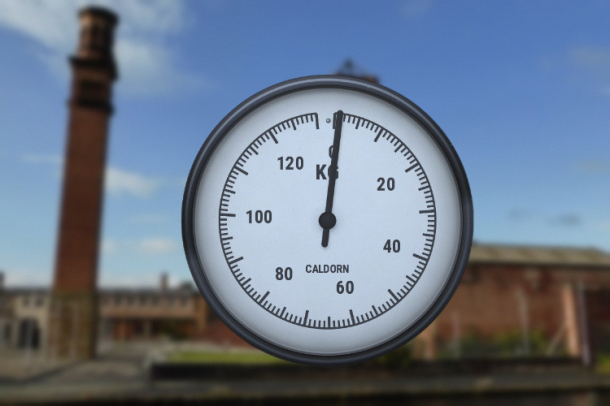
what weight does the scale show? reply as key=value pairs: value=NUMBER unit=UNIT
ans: value=1 unit=kg
